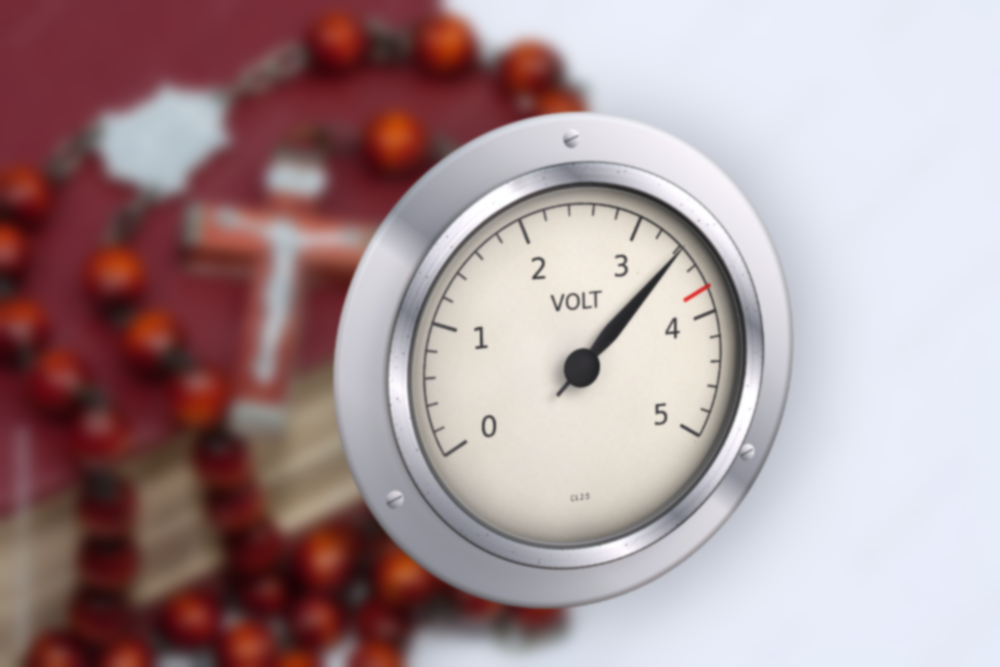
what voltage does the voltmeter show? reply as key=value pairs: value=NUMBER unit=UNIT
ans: value=3.4 unit=V
